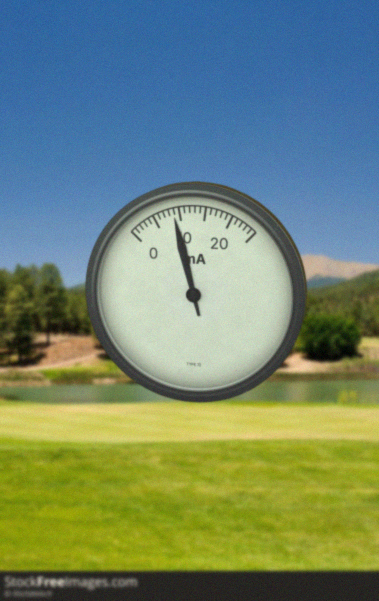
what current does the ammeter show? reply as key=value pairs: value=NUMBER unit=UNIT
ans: value=9 unit=mA
